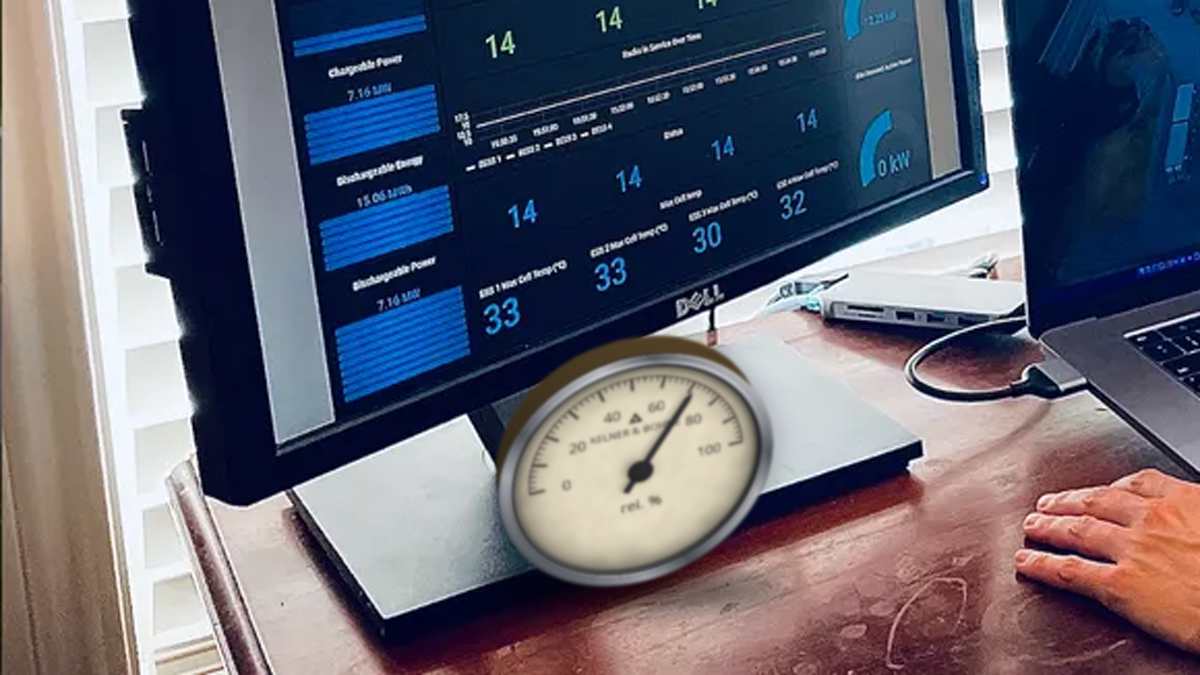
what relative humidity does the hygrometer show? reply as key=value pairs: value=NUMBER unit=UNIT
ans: value=70 unit=%
